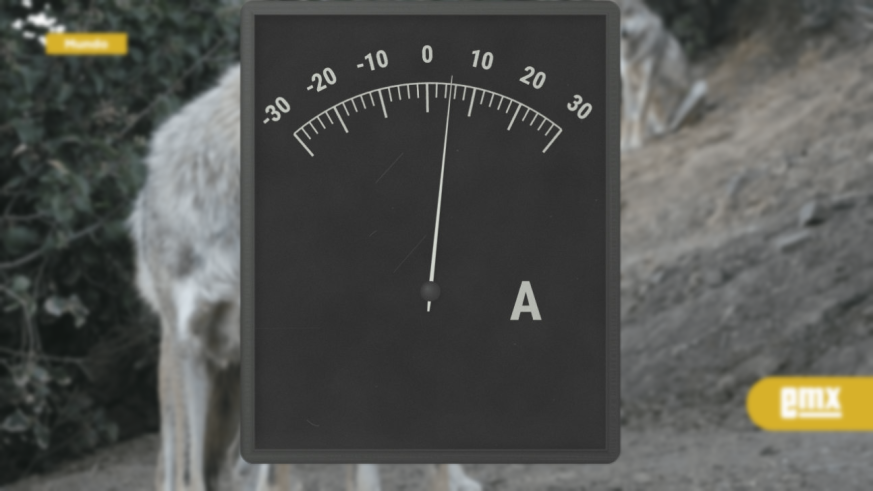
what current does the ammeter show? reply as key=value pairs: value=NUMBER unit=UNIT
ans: value=5 unit=A
